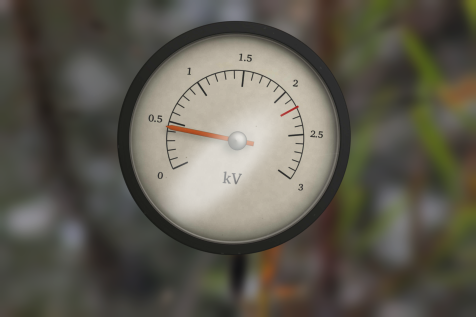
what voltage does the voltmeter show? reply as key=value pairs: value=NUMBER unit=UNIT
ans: value=0.45 unit=kV
